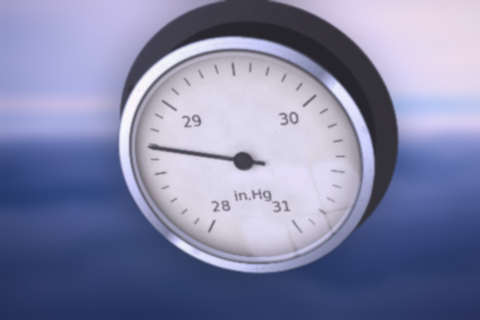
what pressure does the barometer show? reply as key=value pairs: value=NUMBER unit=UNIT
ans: value=28.7 unit=inHg
